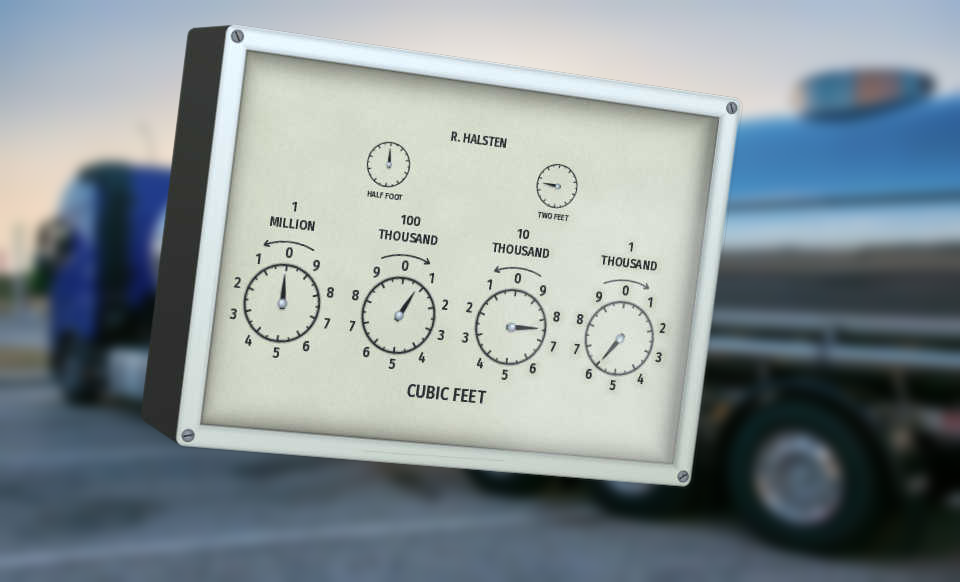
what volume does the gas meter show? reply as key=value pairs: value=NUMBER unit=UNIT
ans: value=7600 unit=ft³
